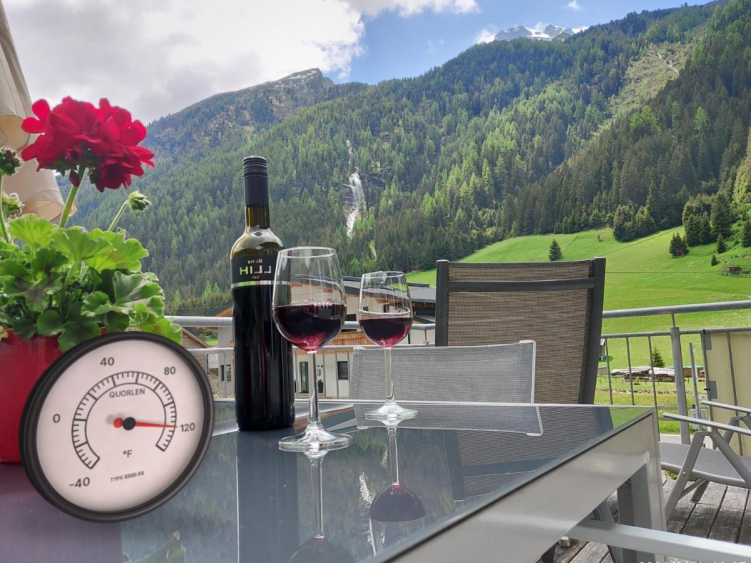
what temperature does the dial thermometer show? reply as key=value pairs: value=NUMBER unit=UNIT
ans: value=120 unit=°F
